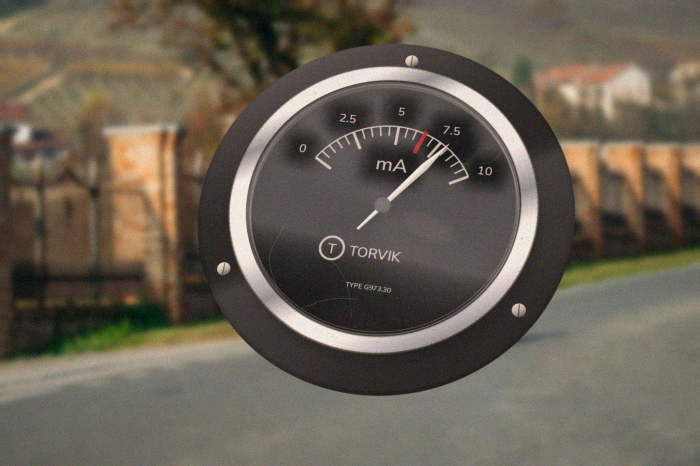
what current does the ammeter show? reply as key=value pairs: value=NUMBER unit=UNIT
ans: value=8 unit=mA
